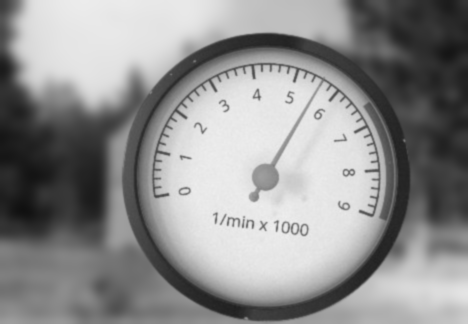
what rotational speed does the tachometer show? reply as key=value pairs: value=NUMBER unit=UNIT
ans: value=5600 unit=rpm
